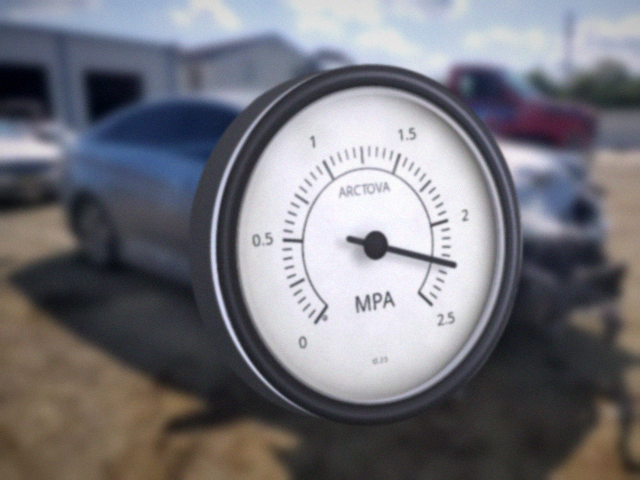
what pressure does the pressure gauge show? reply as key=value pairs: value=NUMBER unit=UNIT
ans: value=2.25 unit=MPa
